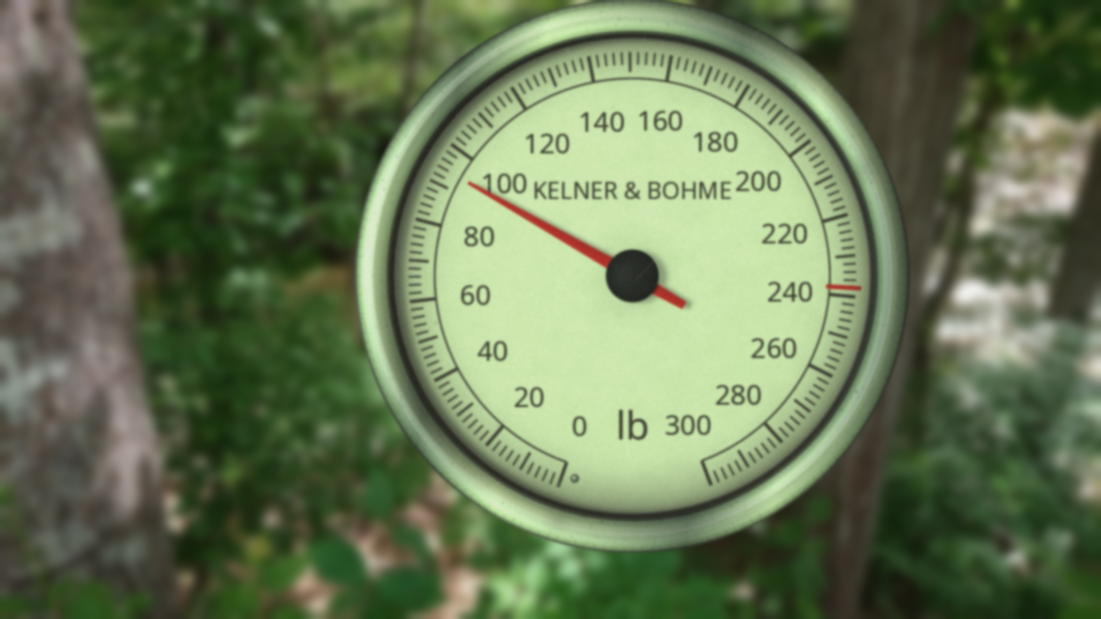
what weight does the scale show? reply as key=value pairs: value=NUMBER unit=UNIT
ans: value=94 unit=lb
